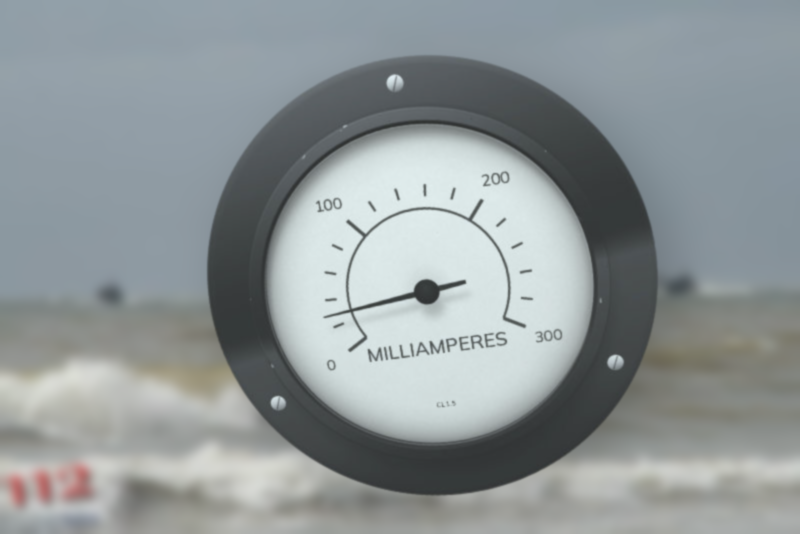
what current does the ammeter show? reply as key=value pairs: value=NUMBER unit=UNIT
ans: value=30 unit=mA
